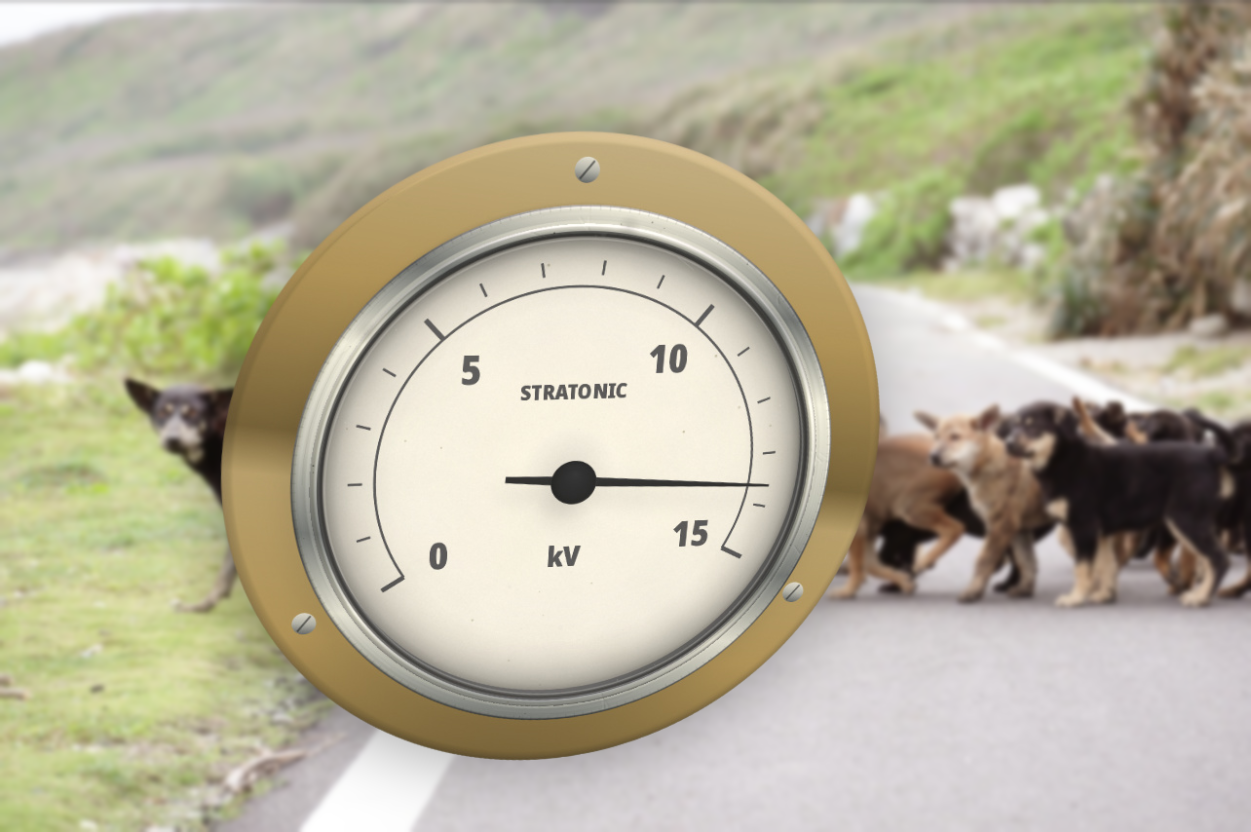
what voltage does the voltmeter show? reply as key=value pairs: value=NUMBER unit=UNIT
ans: value=13.5 unit=kV
